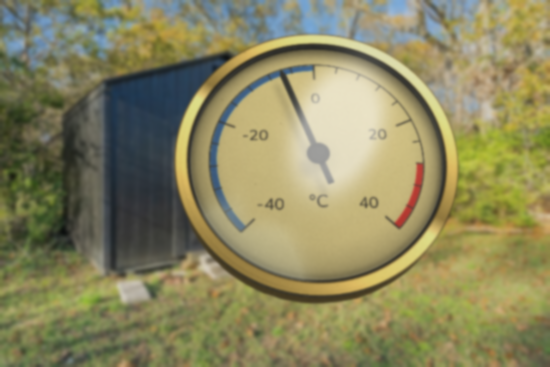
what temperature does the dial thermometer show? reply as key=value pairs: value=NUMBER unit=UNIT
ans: value=-6 unit=°C
